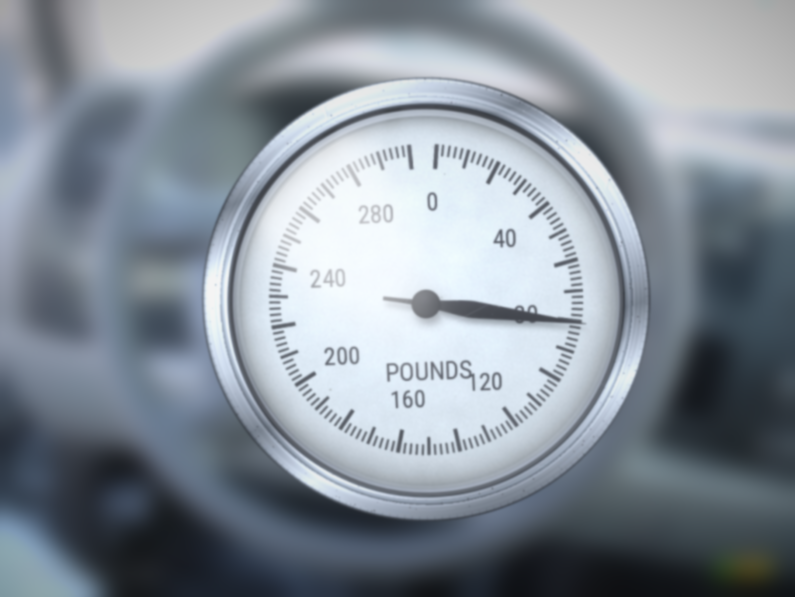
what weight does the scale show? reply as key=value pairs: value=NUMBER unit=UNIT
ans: value=80 unit=lb
